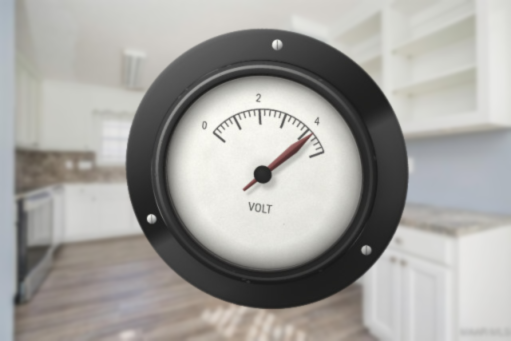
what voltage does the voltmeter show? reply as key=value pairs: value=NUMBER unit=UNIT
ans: value=4.2 unit=V
